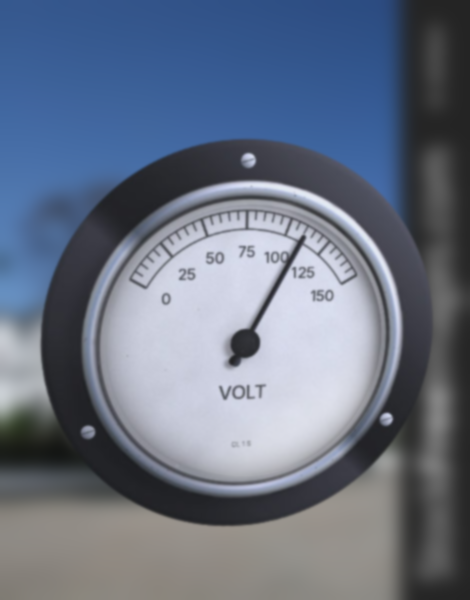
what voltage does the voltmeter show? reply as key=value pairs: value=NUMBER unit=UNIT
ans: value=110 unit=V
